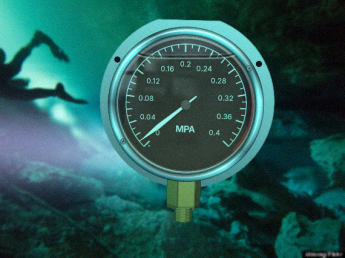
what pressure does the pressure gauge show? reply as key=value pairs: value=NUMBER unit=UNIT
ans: value=0.01 unit=MPa
